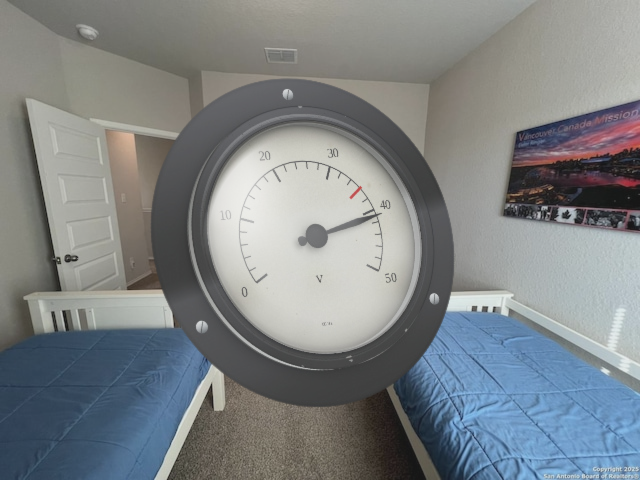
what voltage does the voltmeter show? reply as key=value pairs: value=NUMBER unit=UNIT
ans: value=41 unit=V
